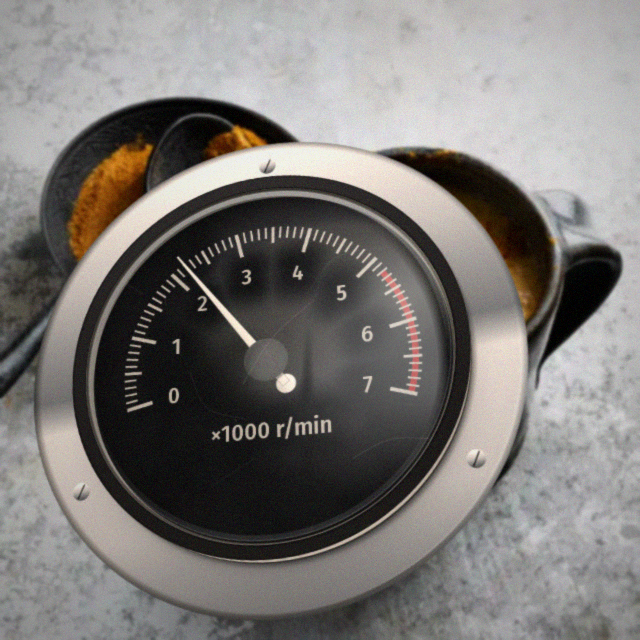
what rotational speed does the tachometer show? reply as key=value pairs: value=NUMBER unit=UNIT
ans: value=2200 unit=rpm
